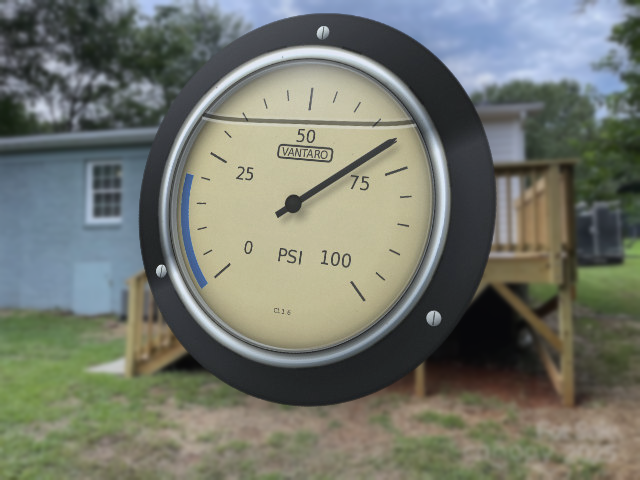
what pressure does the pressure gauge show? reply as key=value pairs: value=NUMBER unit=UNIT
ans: value=70 unit=psi
